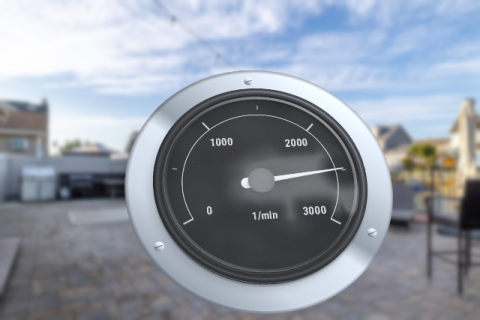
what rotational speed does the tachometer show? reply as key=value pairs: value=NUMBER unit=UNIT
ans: value=2500 unit=rpm
